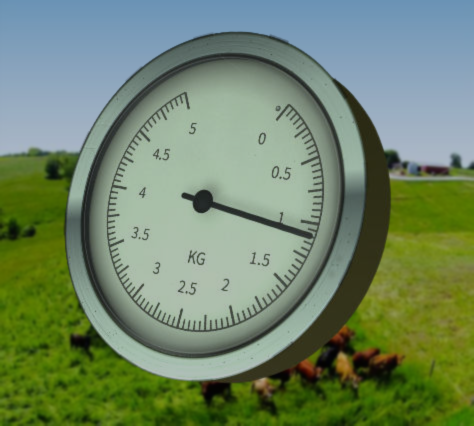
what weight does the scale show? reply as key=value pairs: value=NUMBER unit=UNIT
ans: value=1.1 unit=kg
